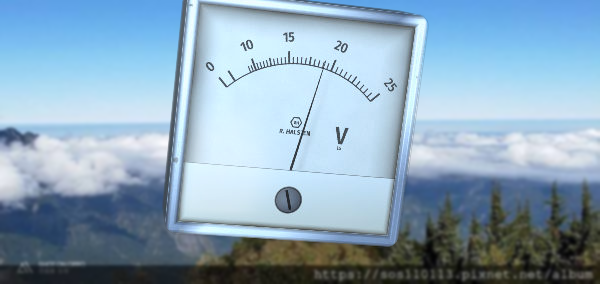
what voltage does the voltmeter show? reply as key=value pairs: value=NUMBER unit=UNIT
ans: value=19 unit=V
